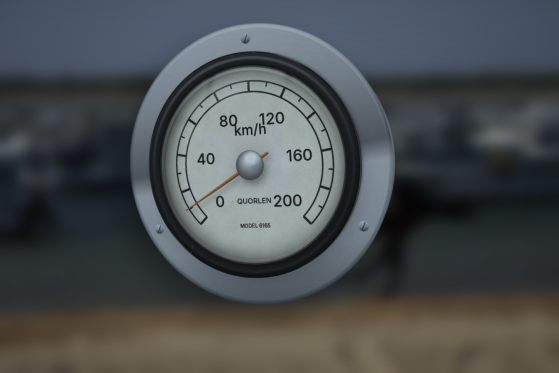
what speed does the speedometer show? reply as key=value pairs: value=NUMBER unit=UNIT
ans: value=10 unit=km/h
